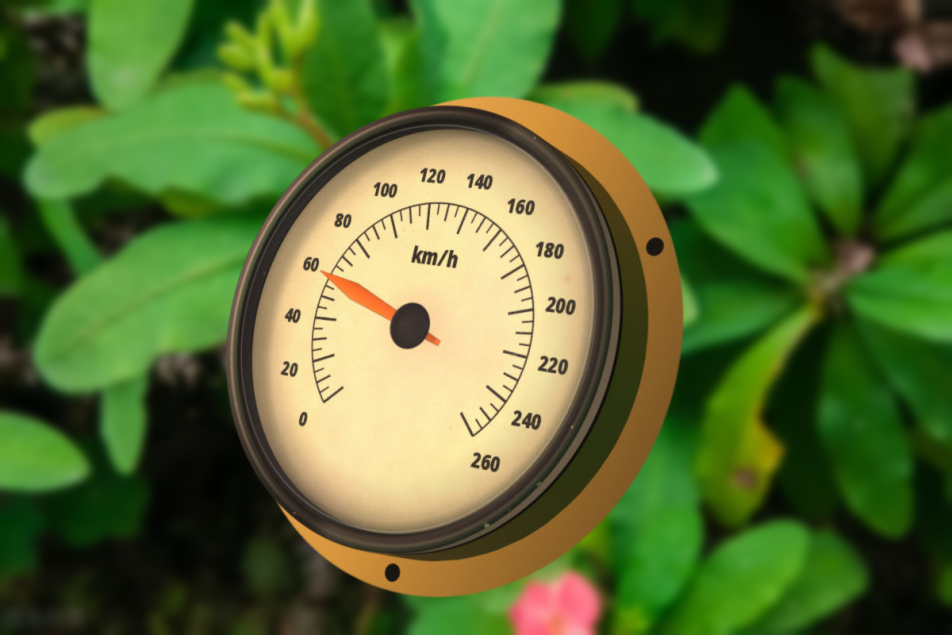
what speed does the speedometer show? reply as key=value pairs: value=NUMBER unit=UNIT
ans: value=60 unit=km/h
